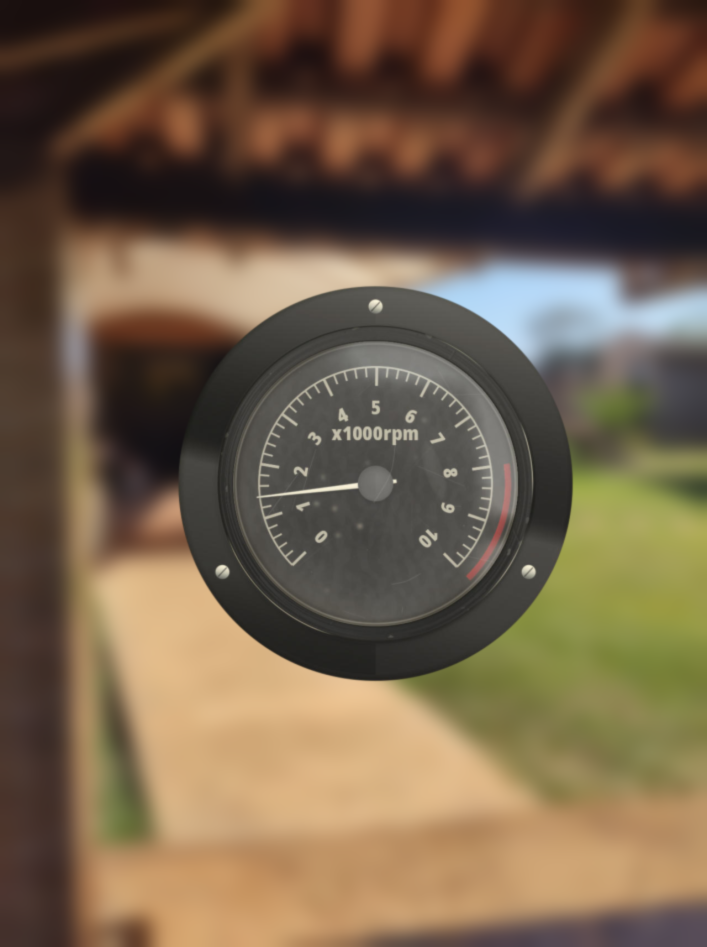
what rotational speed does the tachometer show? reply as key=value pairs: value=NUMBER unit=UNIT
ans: value=1400 unit=rpm
